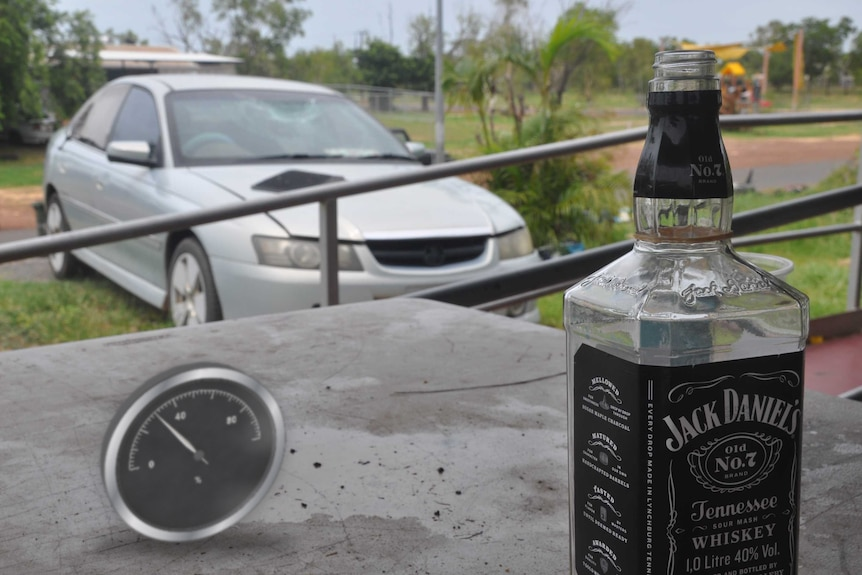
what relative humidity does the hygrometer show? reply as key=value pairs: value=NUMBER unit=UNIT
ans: value=30 unit=%
